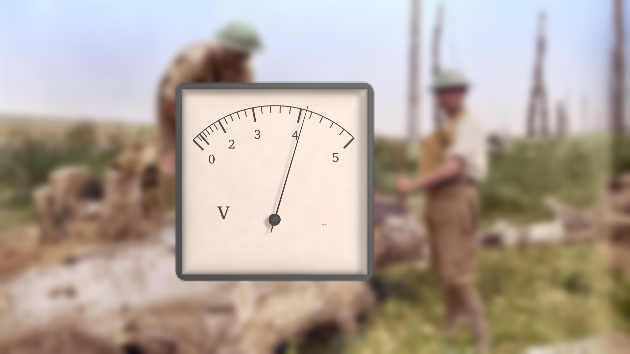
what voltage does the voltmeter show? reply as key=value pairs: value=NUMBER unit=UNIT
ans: value=4.1 unit=V
